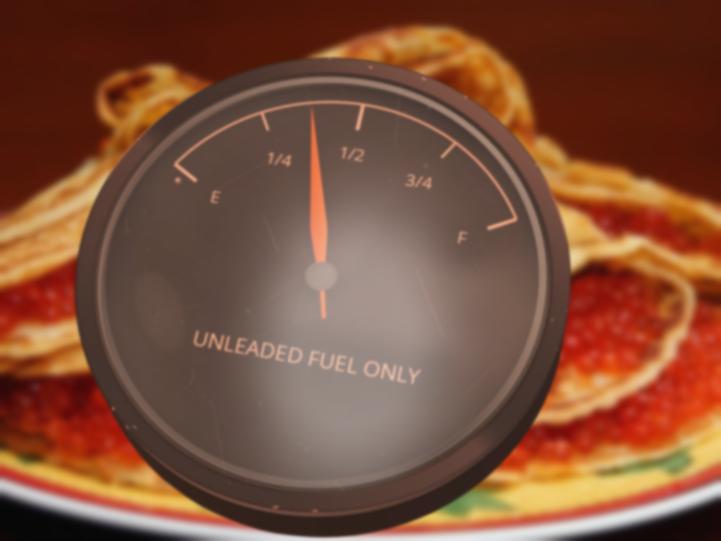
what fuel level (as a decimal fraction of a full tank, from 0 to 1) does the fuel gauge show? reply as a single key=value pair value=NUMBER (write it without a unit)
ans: value=0.375
